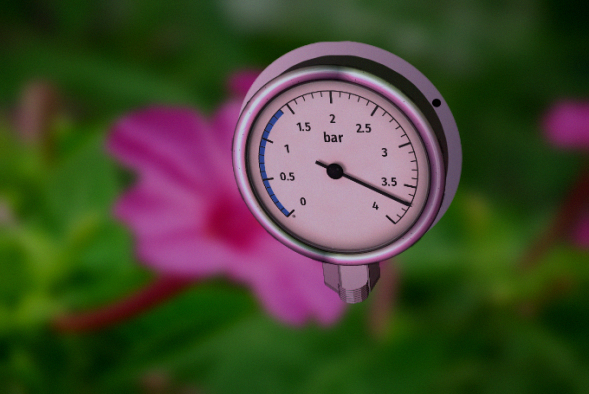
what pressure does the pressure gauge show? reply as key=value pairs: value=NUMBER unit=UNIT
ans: value=3.7 unit=bar
